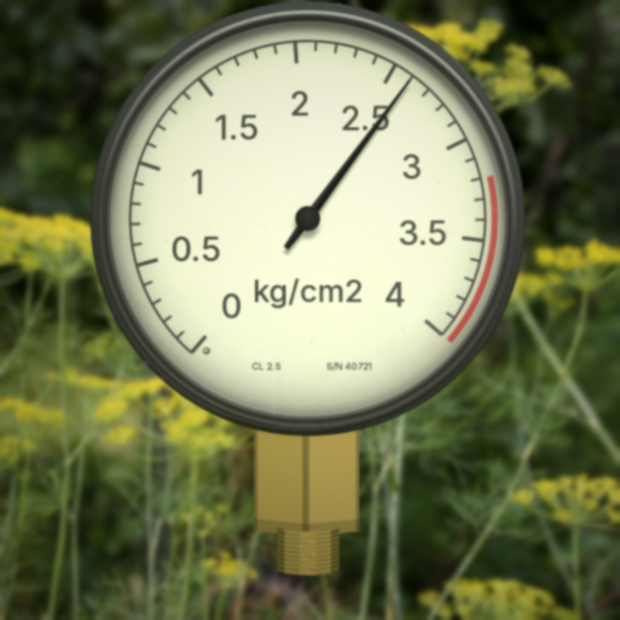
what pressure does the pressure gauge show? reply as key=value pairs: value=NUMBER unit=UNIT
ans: value=2.6 unit=kg/cm²
